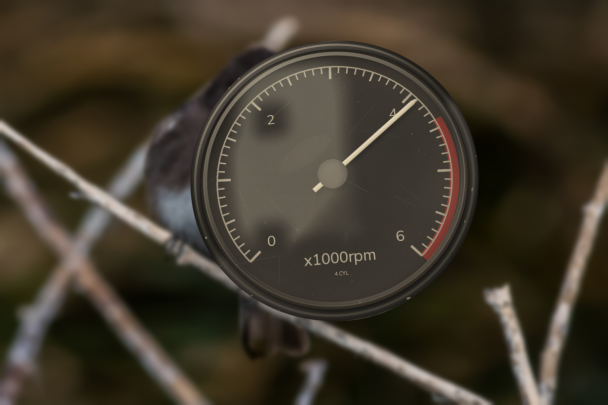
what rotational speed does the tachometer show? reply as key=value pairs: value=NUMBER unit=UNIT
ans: value=4100 unit=rpm
